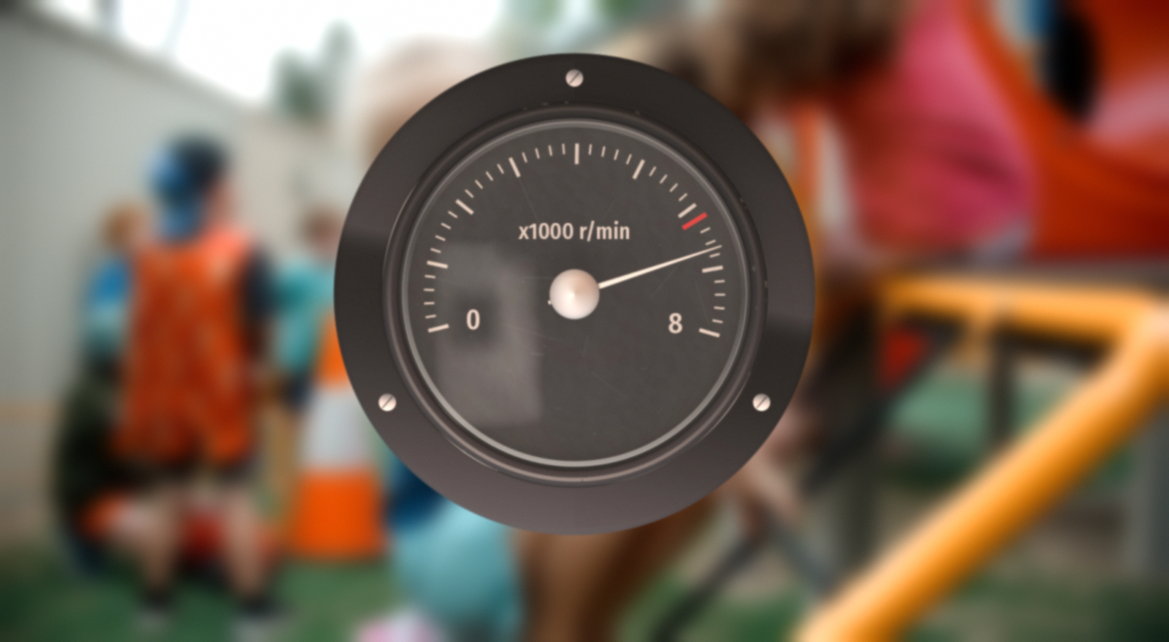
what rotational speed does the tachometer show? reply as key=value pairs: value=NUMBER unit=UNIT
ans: value=6700 unit=rpm
